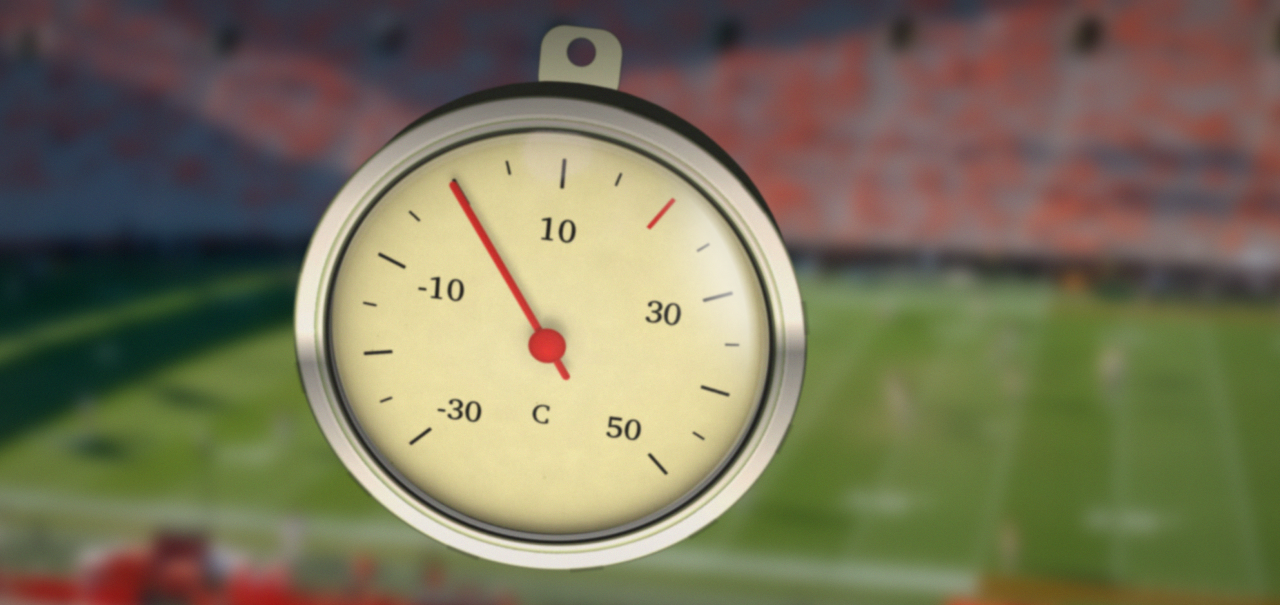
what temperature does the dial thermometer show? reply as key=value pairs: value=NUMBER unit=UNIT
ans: value=0 unit=°C
